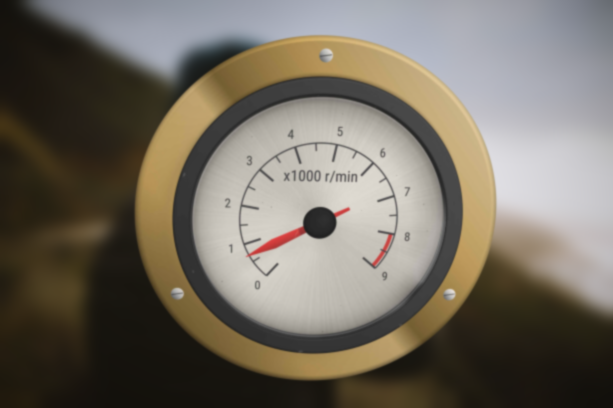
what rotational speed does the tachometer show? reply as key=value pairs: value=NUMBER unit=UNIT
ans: value=750 unit=rpm
